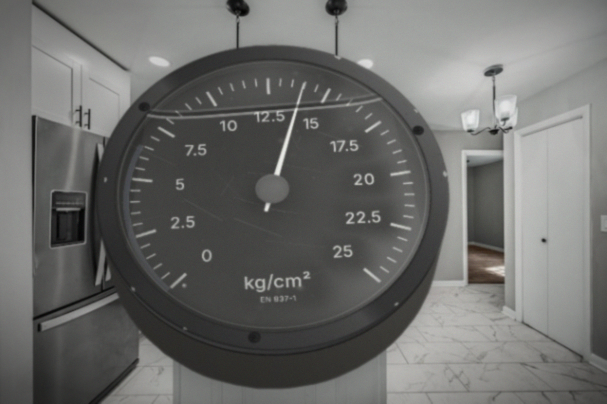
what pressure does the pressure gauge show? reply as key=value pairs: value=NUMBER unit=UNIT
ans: value=14 unit=kg/cm²
